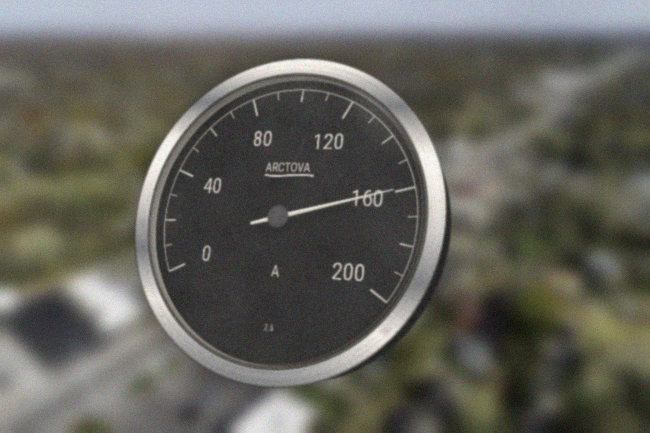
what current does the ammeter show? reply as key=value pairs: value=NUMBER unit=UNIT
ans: value=160 unit=A
